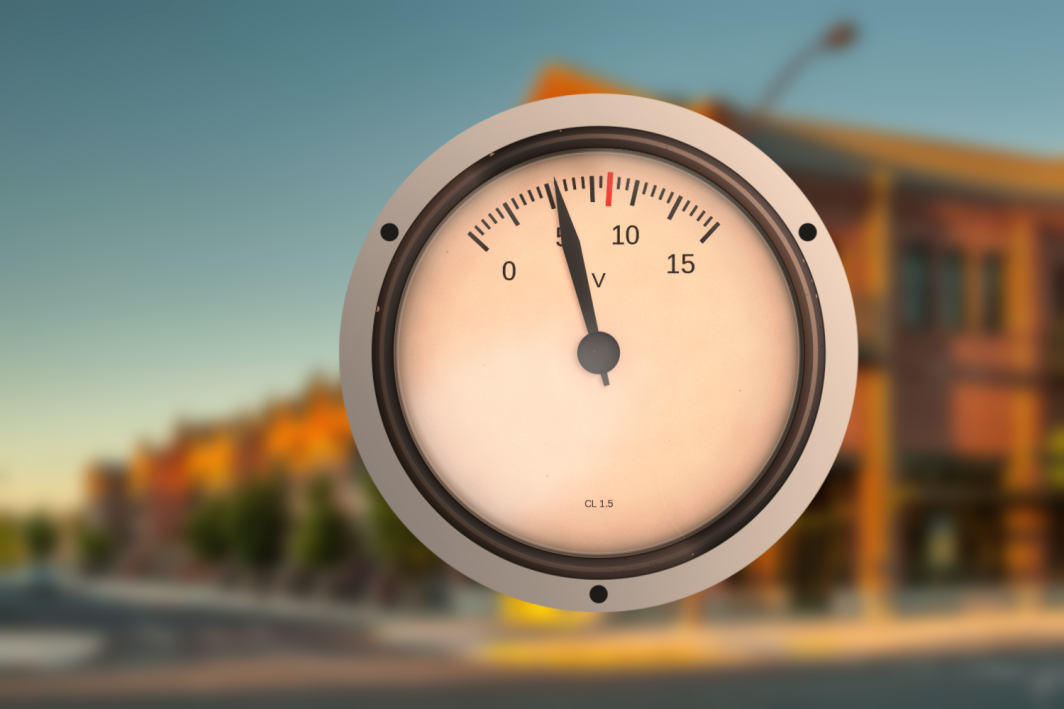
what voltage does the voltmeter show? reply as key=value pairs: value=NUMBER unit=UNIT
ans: value=5.5 unit=V
